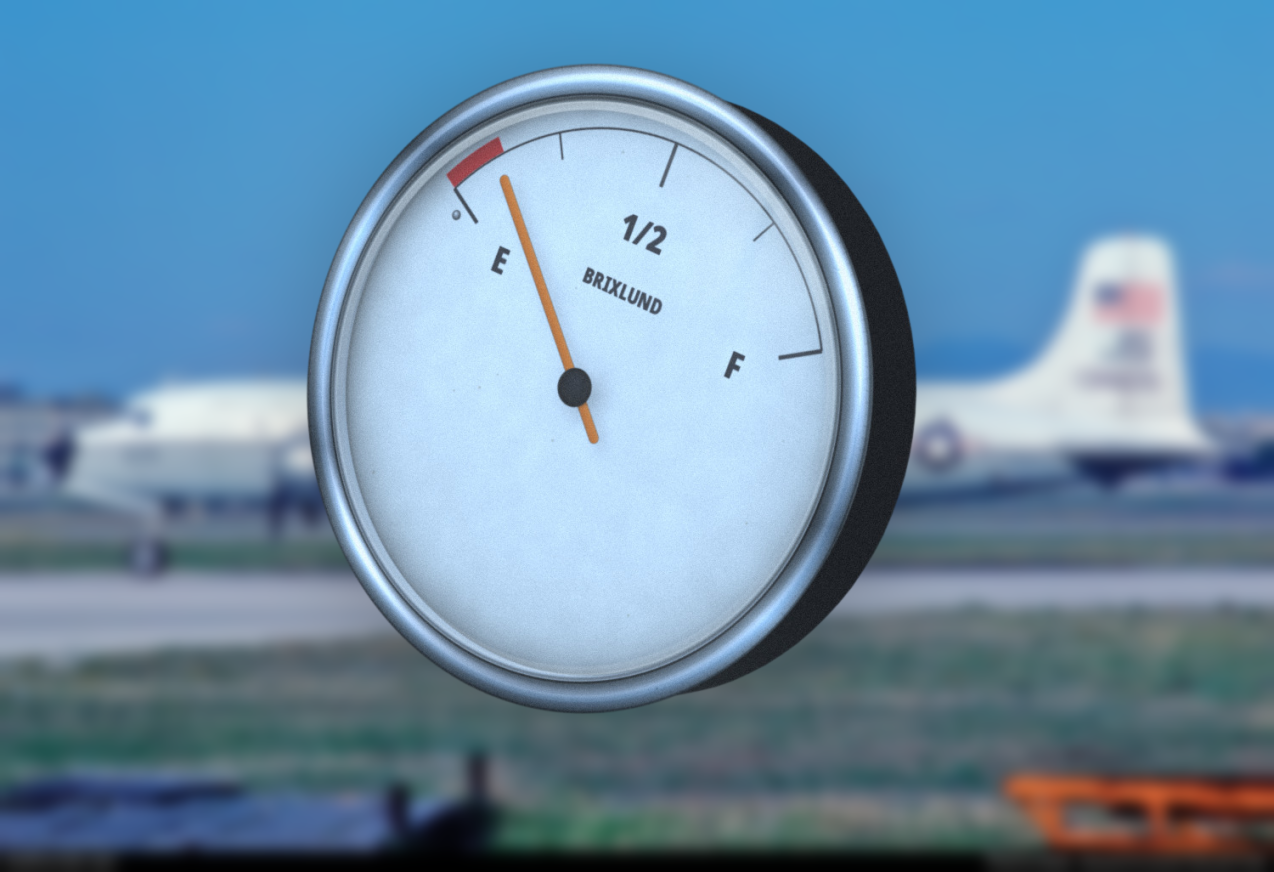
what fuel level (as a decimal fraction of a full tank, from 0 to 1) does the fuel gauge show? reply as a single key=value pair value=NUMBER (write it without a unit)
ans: value=0.125
